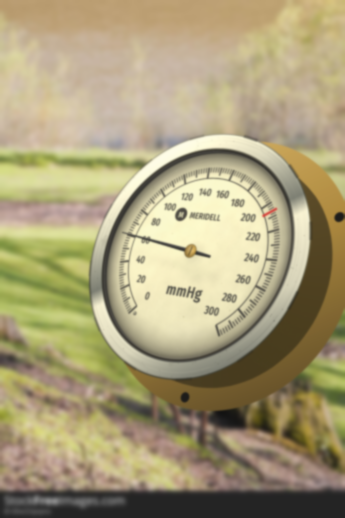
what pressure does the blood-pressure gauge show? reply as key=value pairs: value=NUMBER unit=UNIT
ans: value=60 unit=mmHg
